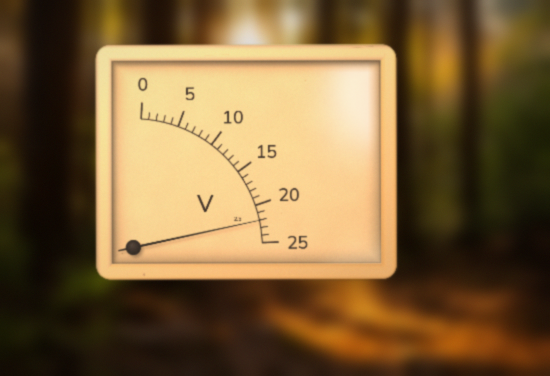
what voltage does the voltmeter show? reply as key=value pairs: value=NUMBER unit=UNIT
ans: value=22 unit=V
